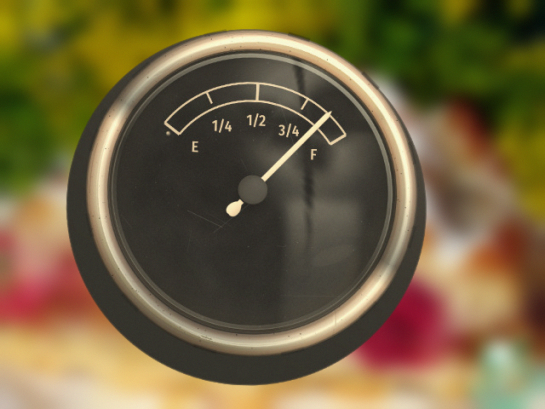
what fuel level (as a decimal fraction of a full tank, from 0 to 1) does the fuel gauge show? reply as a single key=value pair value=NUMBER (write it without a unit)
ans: value=0.875
